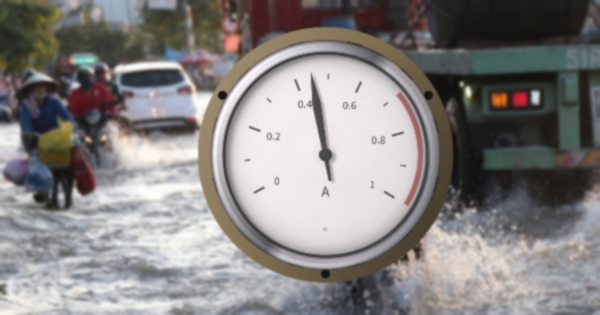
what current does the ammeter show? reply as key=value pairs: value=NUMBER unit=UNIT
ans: value=0.45 unit=A
